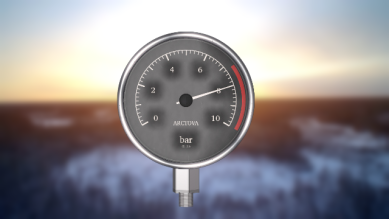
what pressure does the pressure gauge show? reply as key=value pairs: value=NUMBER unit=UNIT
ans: value=8 unit=bar
